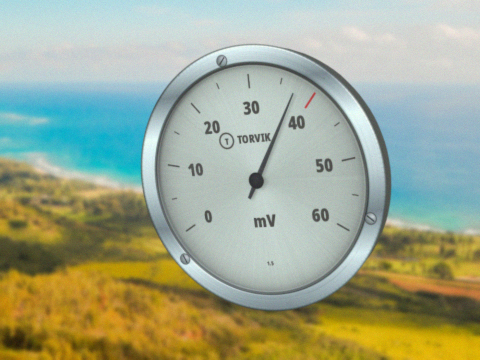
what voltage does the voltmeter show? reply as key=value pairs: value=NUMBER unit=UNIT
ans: value=37.5 unit=mV
